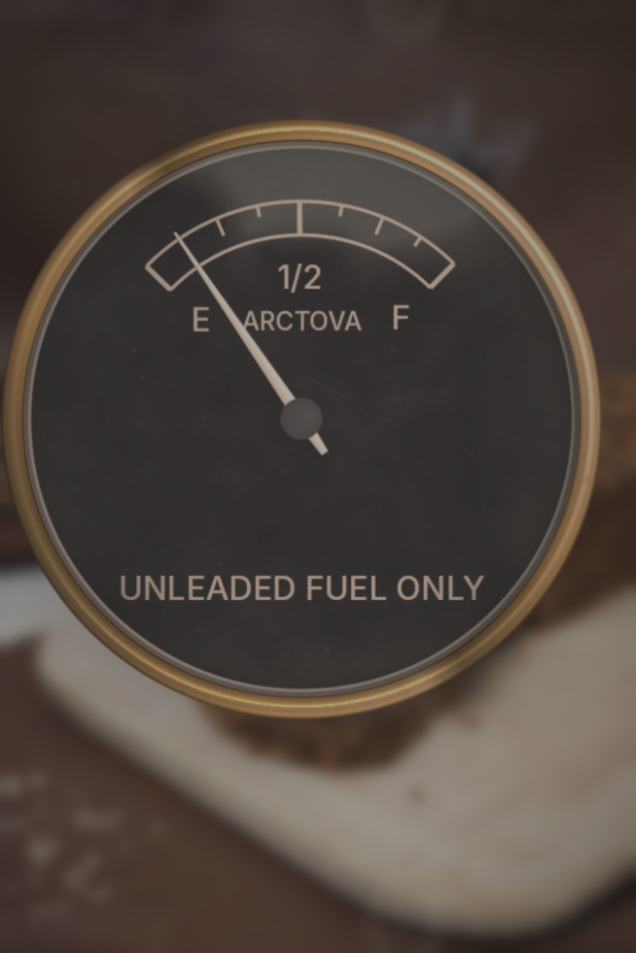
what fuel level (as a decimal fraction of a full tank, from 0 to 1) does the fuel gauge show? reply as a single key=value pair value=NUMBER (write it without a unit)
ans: value=0.125
